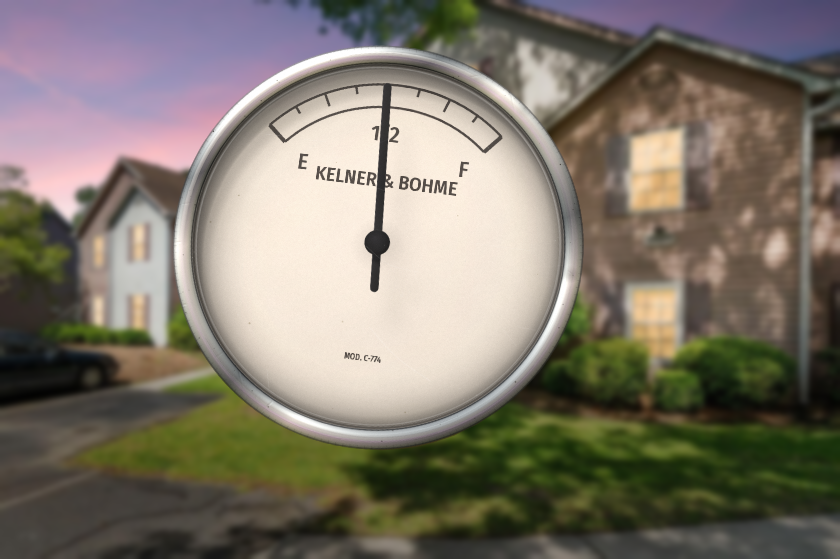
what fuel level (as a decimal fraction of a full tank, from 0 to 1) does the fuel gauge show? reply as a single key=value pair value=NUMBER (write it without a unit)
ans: value=0.5
